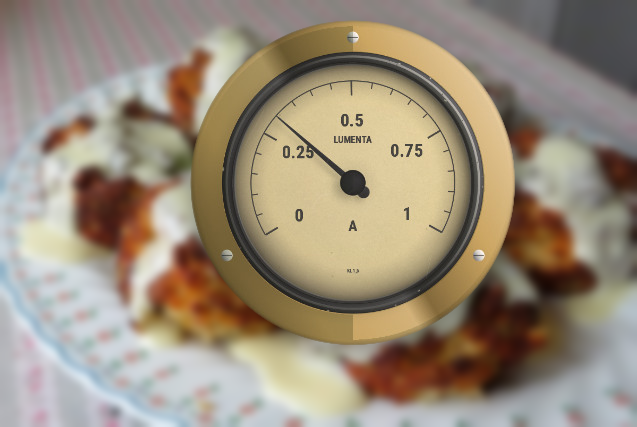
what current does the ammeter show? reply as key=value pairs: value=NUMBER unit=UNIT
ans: value=0.3 unit=A
